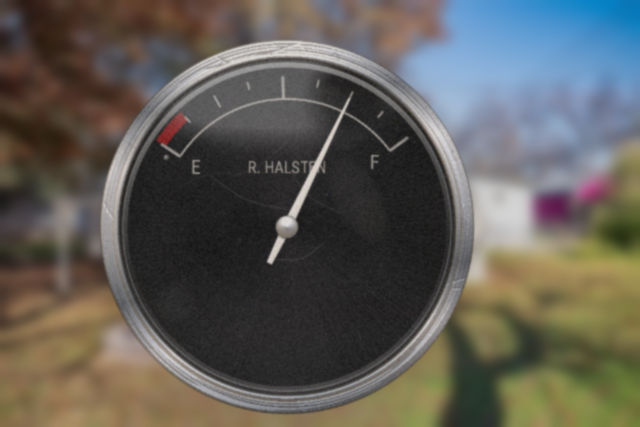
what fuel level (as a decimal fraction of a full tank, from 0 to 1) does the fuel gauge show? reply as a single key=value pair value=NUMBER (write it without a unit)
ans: value=0.75
